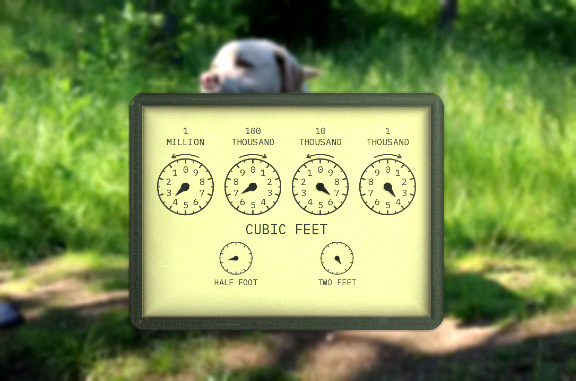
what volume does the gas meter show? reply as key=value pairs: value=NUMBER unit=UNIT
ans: value=366400 unit=ft³
